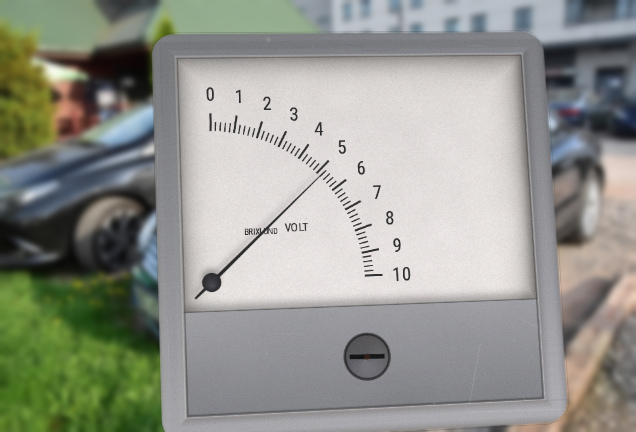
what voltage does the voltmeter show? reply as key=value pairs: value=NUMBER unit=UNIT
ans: value=5.2 unit=V
